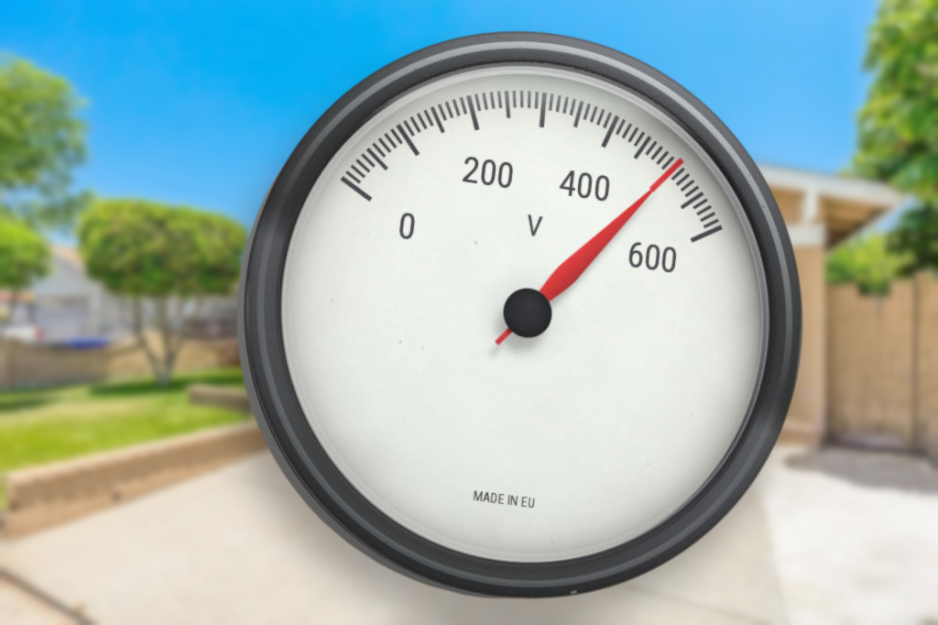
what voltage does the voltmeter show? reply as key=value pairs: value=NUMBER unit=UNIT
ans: value=500 unit=V
